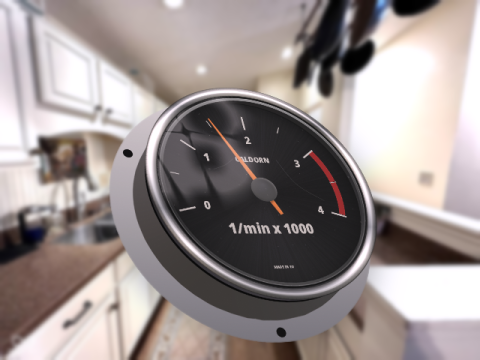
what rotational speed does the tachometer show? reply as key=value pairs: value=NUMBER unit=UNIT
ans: value=1500 unit=rpm
